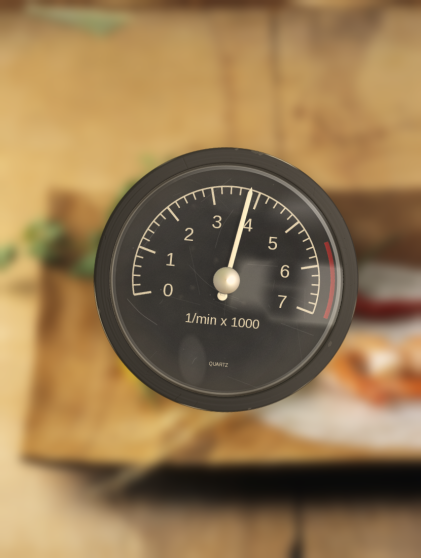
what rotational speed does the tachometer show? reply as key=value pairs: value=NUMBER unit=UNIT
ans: value=3800 unit=rpm
